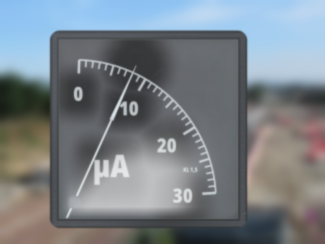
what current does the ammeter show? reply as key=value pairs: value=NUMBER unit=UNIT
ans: value=8 unit=µA
